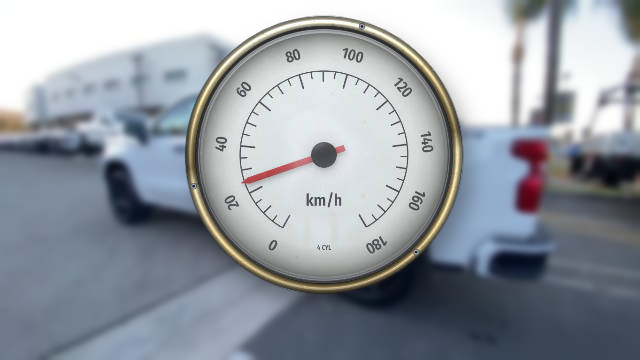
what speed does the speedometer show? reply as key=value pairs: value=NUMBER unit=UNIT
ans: value=25 unit=km/h
